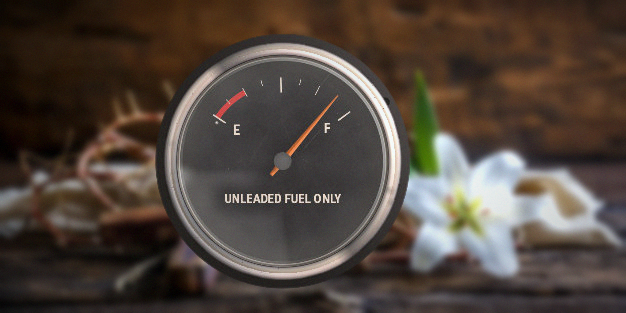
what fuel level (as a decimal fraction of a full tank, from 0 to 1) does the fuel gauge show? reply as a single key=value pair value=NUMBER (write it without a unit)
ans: value=0.875
